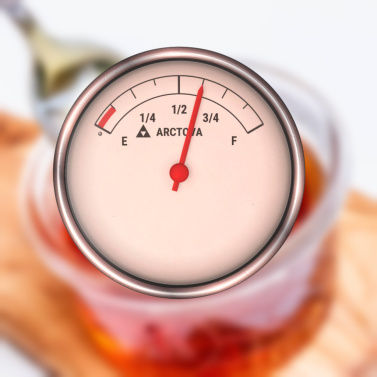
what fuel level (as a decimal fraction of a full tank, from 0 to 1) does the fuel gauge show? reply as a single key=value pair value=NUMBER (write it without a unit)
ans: value=0.625
